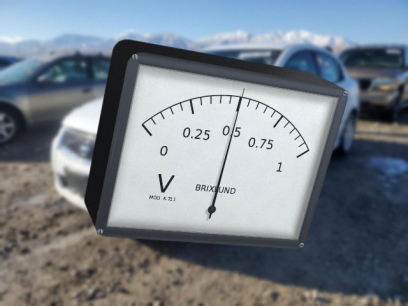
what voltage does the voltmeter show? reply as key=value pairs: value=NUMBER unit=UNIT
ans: value=0.5 unit=V
